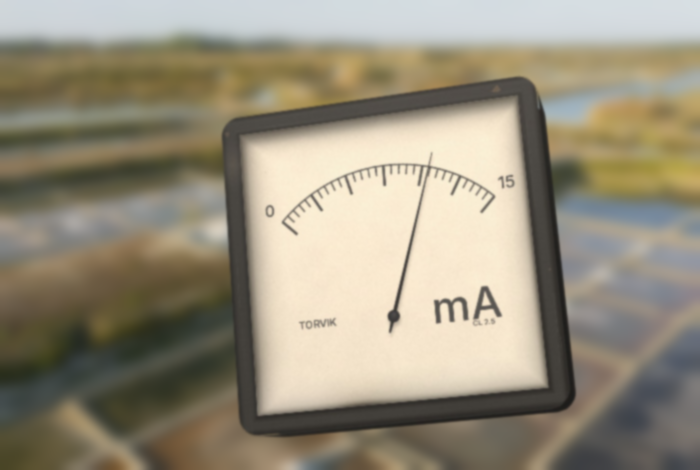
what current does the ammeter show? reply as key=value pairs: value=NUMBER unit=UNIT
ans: value=10.5 unit=mA
